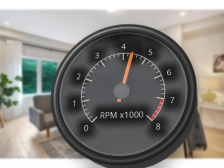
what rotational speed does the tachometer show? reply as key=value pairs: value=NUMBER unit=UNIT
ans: value=4400 unit=rpm
